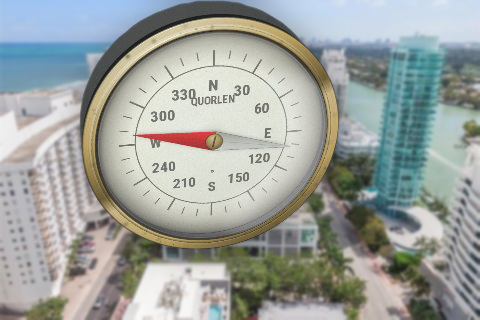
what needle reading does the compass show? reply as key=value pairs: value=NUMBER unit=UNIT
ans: value=280 unit=°
